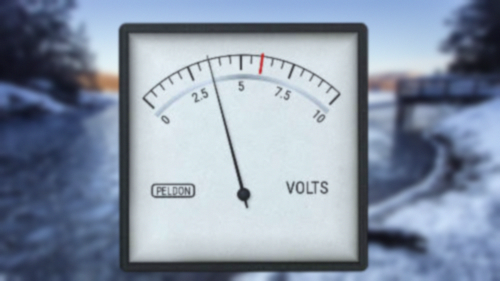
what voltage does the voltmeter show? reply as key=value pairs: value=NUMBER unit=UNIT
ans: value=3.5 unit=V
